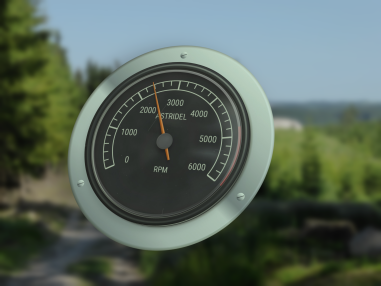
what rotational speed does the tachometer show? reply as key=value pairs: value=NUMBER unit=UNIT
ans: value=2400 unit=rpm
